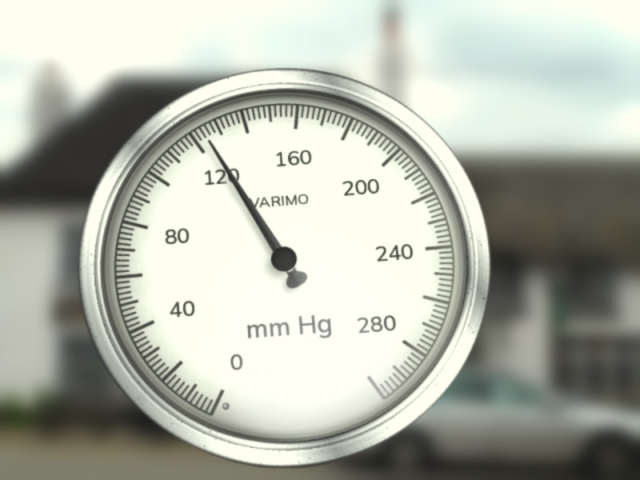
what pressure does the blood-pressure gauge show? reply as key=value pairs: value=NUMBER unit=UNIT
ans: value=124 unit=mmHg
